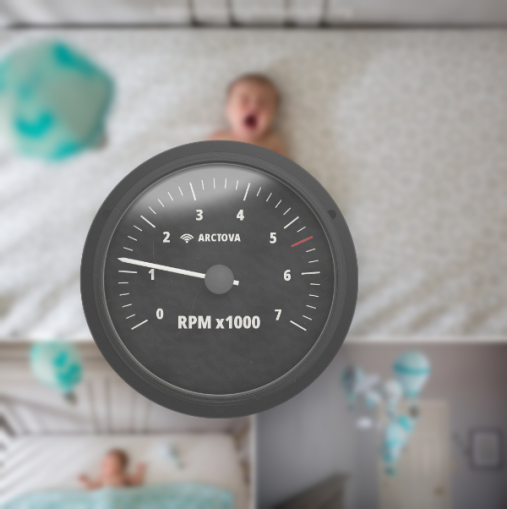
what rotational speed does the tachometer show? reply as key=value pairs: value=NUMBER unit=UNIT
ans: value=1200 unit=rpm
